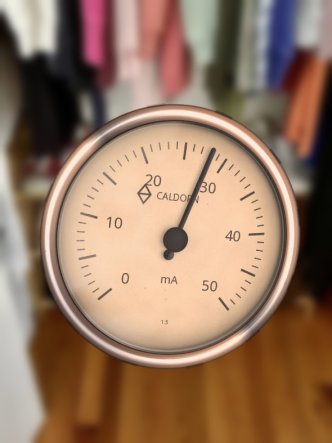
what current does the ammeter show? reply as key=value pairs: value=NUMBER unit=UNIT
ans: value=28 unit=mA
